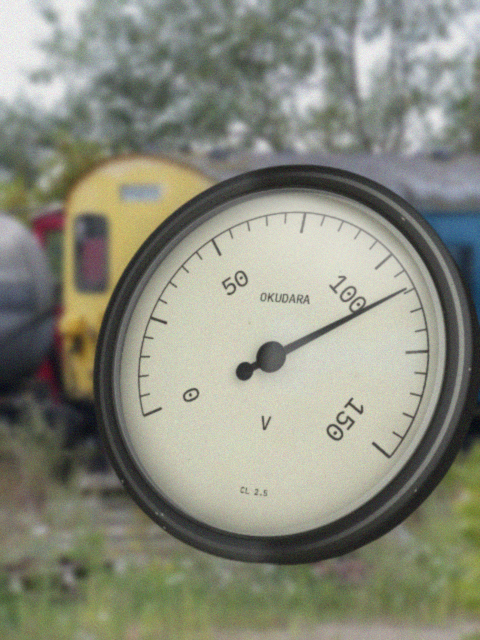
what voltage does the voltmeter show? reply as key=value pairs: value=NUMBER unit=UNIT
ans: value=110 unit=V
